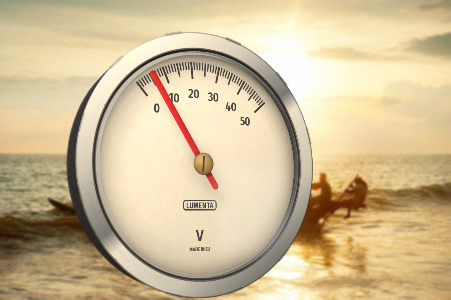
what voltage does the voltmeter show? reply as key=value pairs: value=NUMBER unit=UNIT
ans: value=5 unit=V
